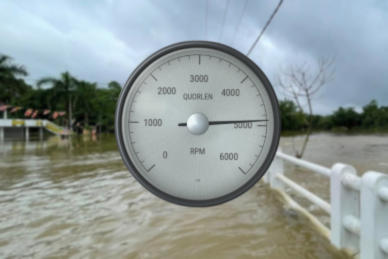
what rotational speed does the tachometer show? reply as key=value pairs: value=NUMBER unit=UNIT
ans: value=4900 unit=rpm
